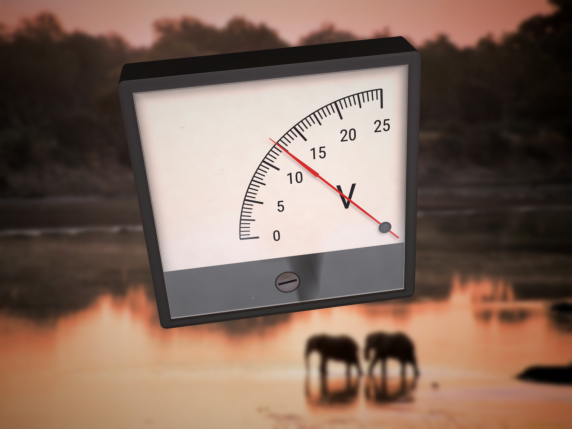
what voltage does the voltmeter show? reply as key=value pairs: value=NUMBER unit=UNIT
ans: value=12.5 unit=V
